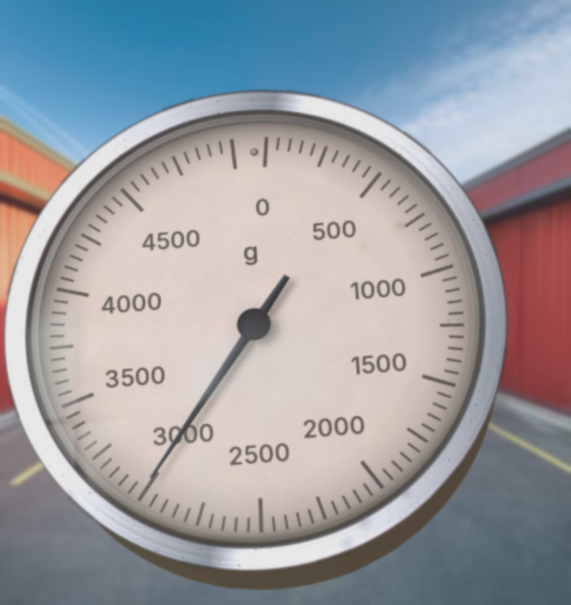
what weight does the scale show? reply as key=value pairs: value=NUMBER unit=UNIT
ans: value=3000 unit=g
